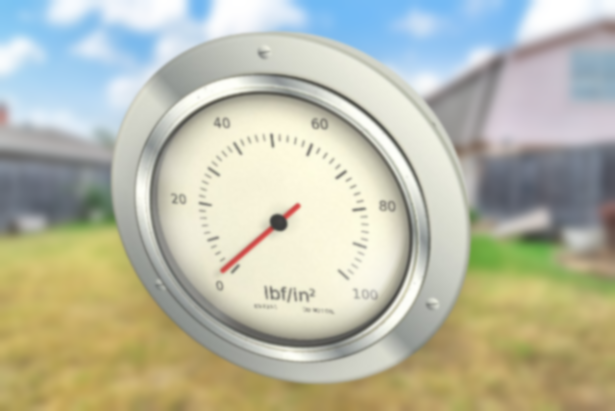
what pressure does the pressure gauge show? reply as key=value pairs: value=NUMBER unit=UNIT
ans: value=2 unit=psi
